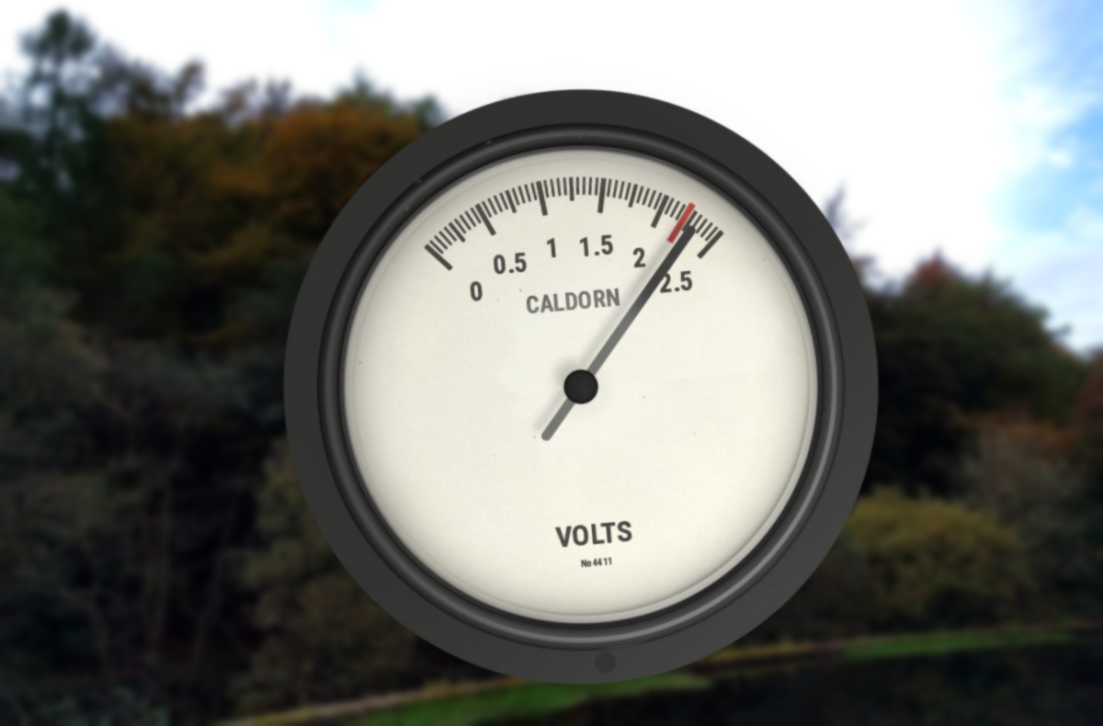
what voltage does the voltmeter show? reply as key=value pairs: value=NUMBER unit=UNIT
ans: value=2.3 unit=V
